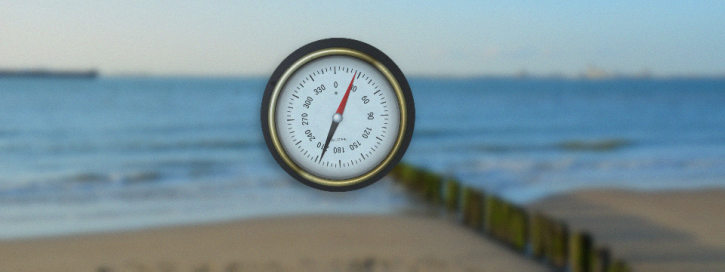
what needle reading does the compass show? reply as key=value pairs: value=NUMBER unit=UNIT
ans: value=25 unit=°
